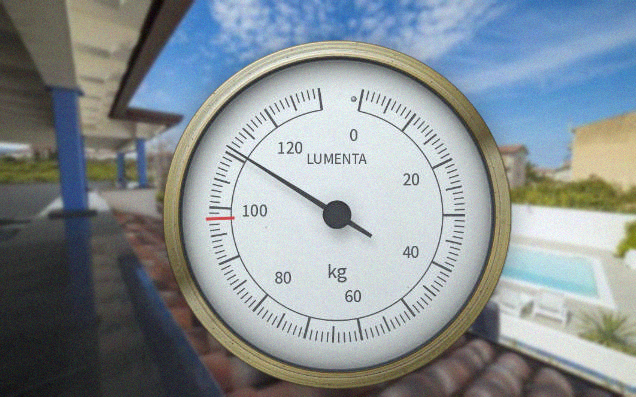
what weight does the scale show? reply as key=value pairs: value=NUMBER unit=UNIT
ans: value=111 unit=kg
